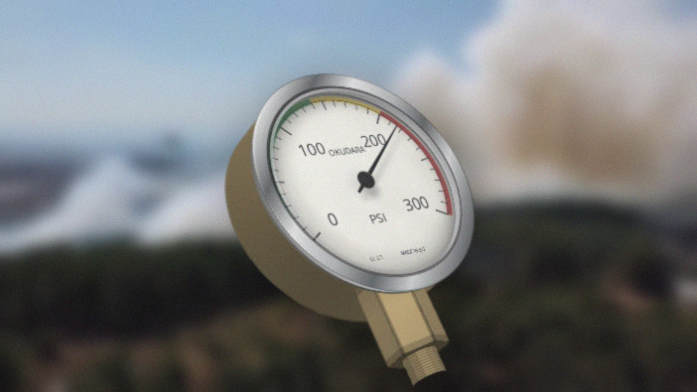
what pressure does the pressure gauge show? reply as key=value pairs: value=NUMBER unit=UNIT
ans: value=215 unit=psi
